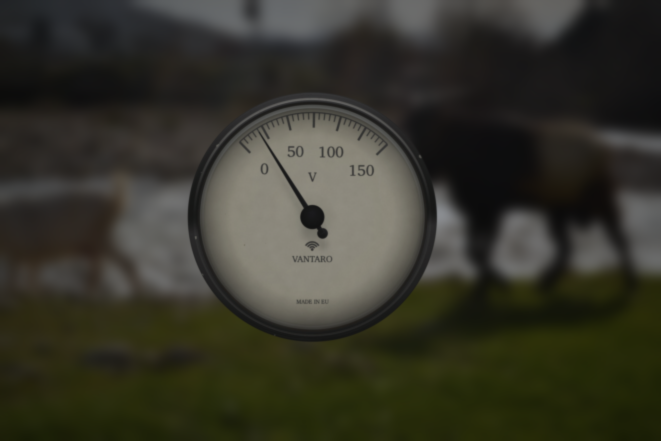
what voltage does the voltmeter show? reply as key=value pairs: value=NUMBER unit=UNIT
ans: value=20 unit=V
